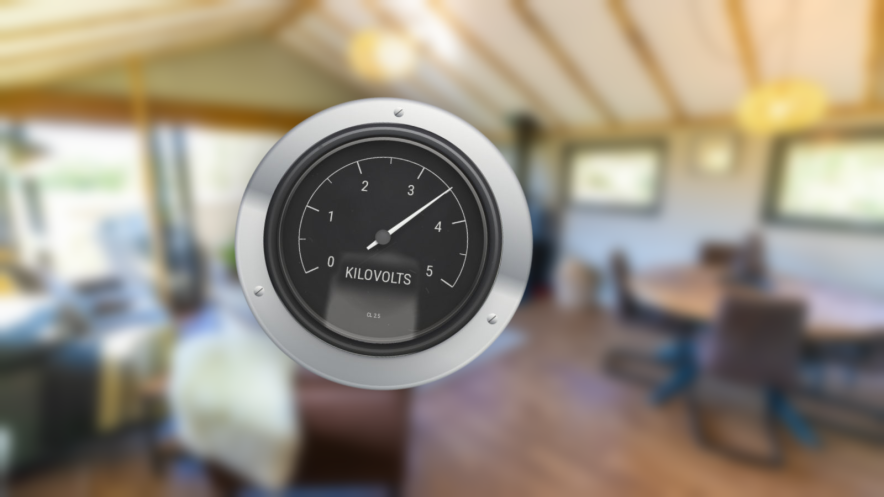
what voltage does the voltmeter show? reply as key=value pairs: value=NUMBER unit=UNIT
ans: value=3.5 unit=kV
